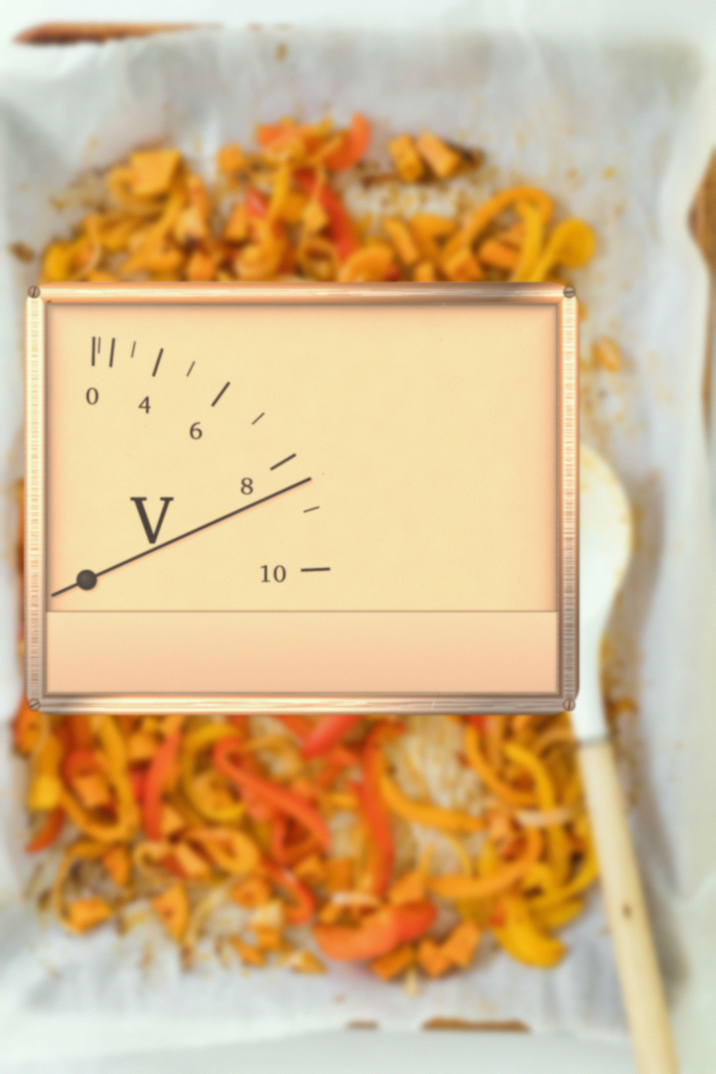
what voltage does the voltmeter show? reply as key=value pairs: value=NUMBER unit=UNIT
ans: value=8.5 unit=V
